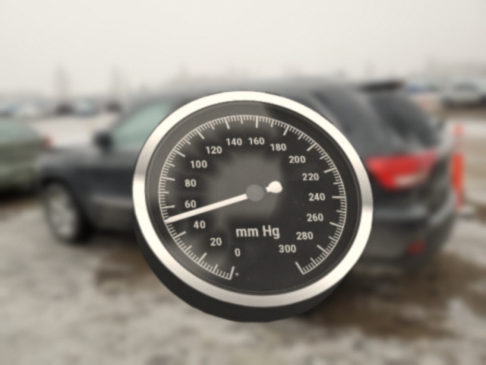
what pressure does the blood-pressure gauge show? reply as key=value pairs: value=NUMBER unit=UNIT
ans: value=50 unit=mmHg
